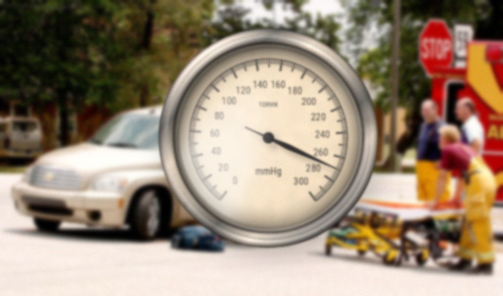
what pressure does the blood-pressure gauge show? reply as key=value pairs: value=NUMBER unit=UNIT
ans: value=270 unit=mmHg
